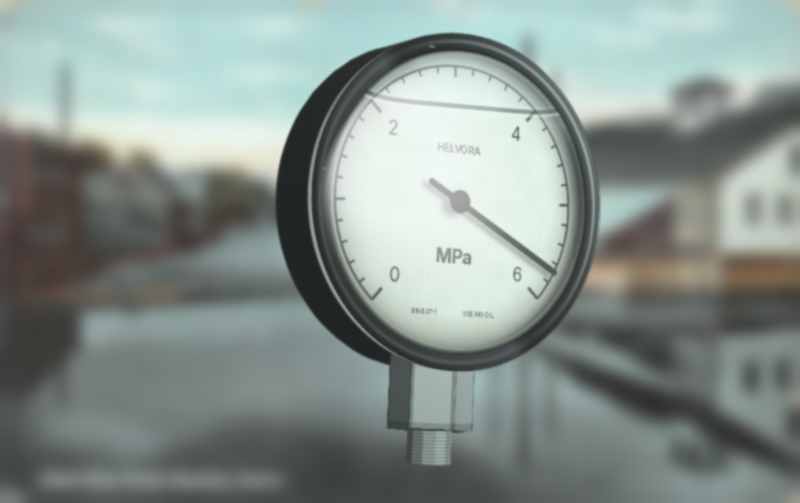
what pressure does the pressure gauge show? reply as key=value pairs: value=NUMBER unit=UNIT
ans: value=5.7 unit=MPa
